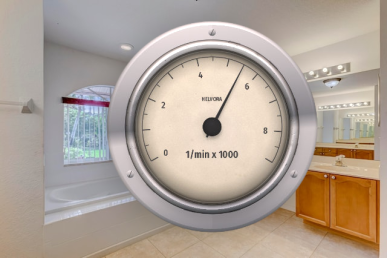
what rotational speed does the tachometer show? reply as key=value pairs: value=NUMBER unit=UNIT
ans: value=5500 unit=rpm
